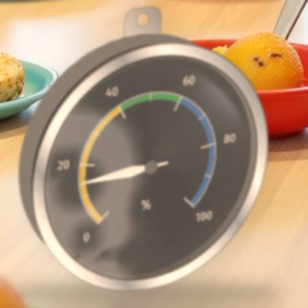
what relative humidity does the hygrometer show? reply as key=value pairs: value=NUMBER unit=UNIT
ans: value=15 unit=%
